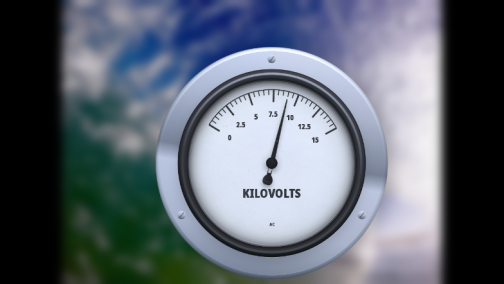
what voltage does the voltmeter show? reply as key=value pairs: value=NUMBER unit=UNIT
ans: value=9 unit=kV
